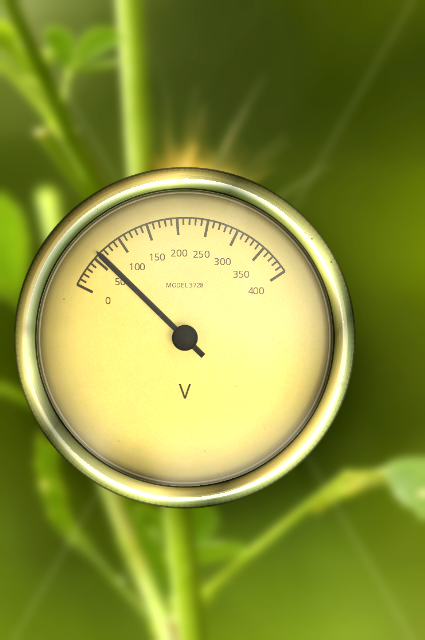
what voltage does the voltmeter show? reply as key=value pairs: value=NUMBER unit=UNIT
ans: value=60 unit=V
